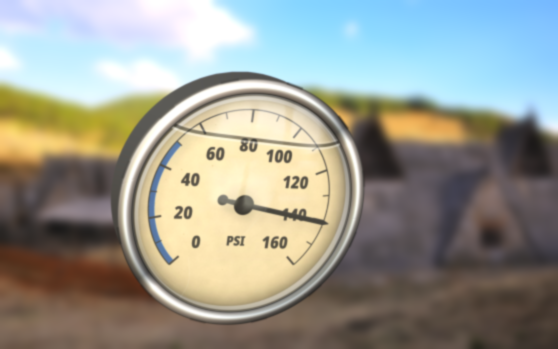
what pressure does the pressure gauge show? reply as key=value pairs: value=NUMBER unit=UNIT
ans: value=140 unit=psi
